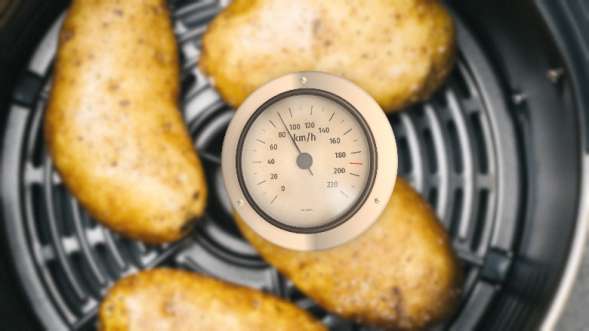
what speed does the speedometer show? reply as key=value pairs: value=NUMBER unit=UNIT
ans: value=90 unit=km/h
